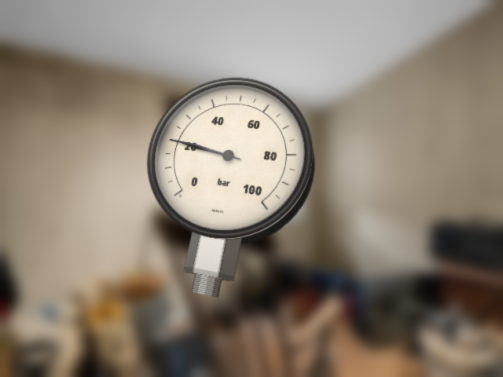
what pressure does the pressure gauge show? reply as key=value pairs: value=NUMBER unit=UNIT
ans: value=20 unit=bar
